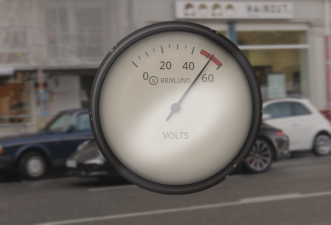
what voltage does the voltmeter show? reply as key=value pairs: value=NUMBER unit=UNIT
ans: value=52.5 unit=V
